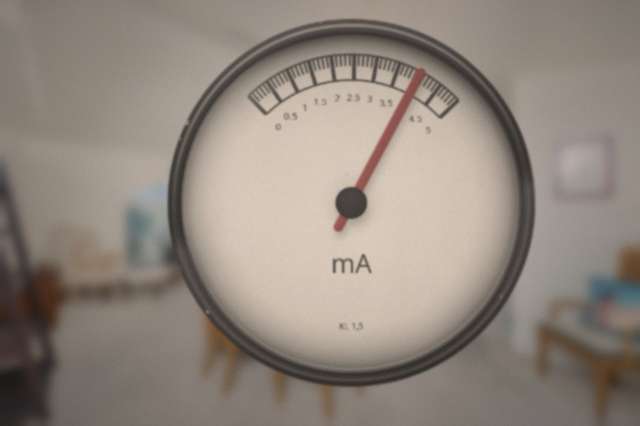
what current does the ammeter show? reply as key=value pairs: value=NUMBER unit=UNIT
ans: value=4 unit=mA
